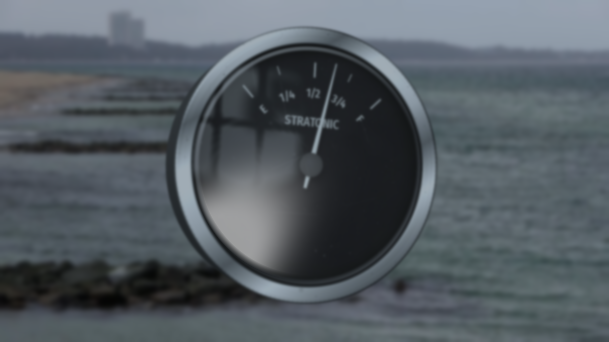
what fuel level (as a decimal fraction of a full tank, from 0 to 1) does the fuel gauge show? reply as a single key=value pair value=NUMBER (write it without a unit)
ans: value=0.625
